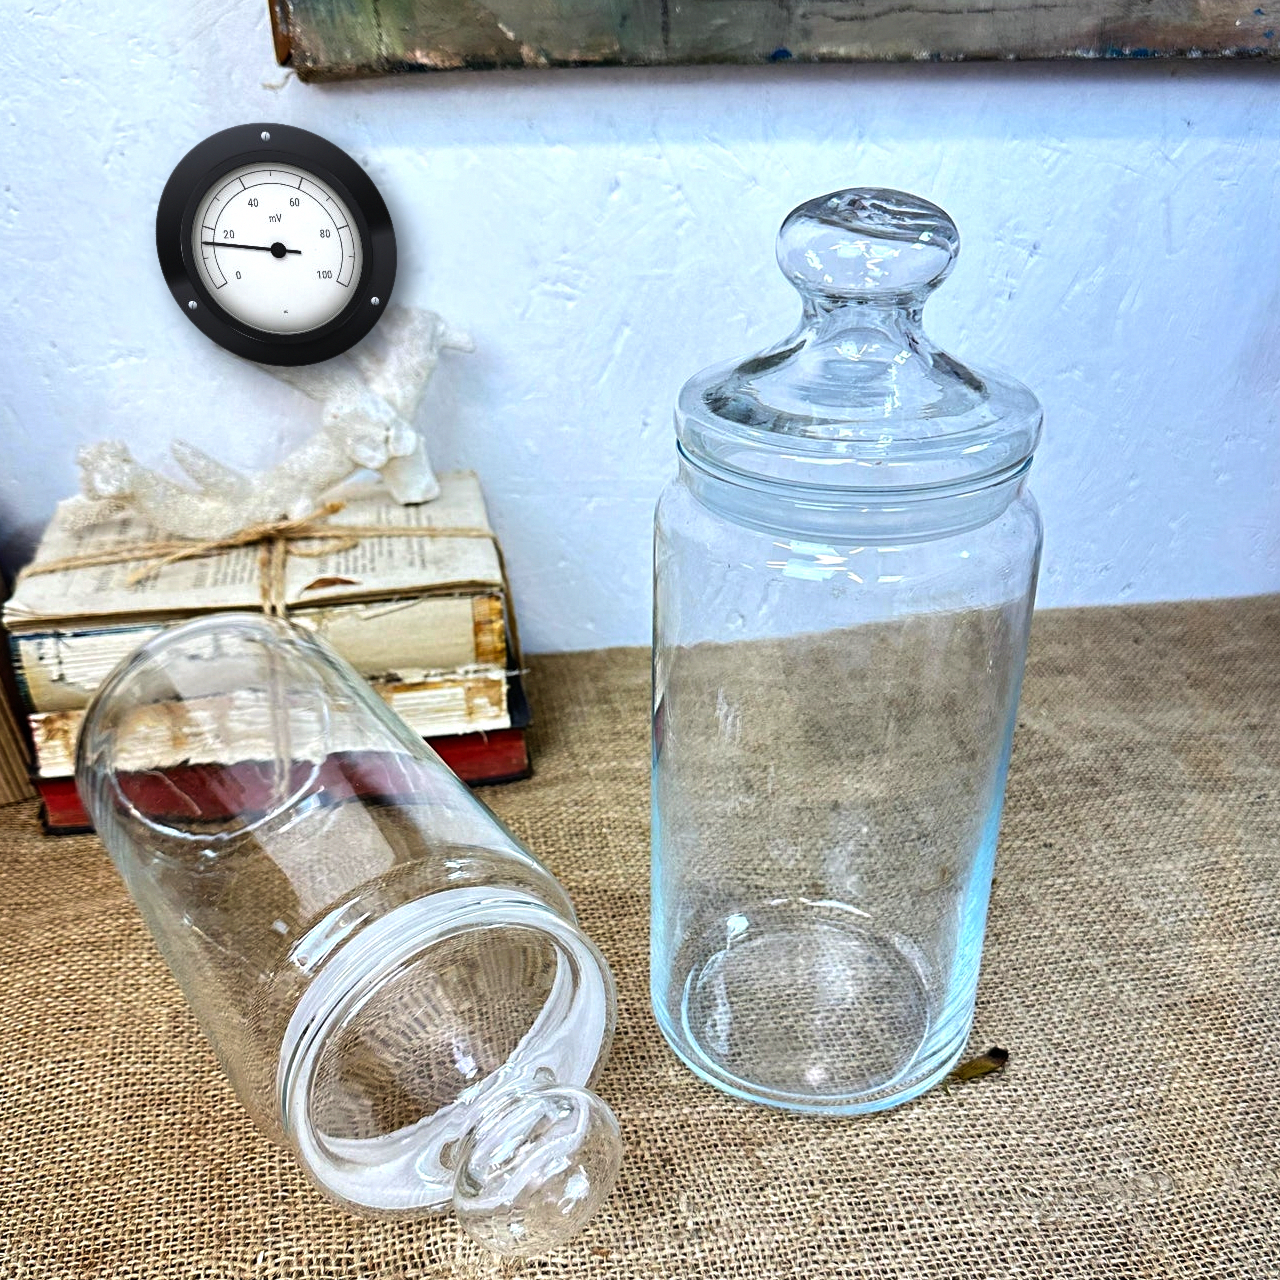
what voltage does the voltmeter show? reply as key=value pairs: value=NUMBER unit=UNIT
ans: value=15 unit=mV
